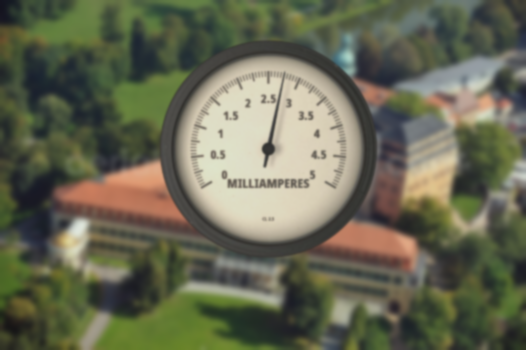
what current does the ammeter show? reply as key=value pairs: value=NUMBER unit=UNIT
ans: value=2.75 unit=mA
